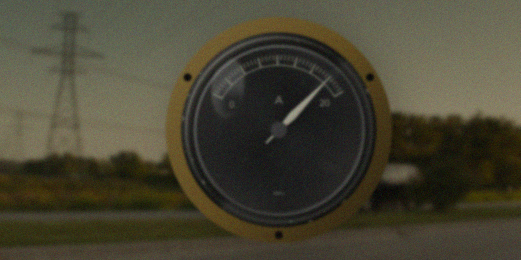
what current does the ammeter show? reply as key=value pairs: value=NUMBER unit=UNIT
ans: value=17.5 unit=A
